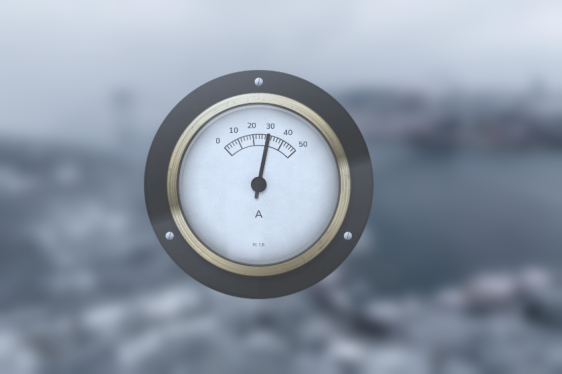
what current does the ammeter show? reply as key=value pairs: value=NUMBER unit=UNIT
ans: value=30 unit=A
